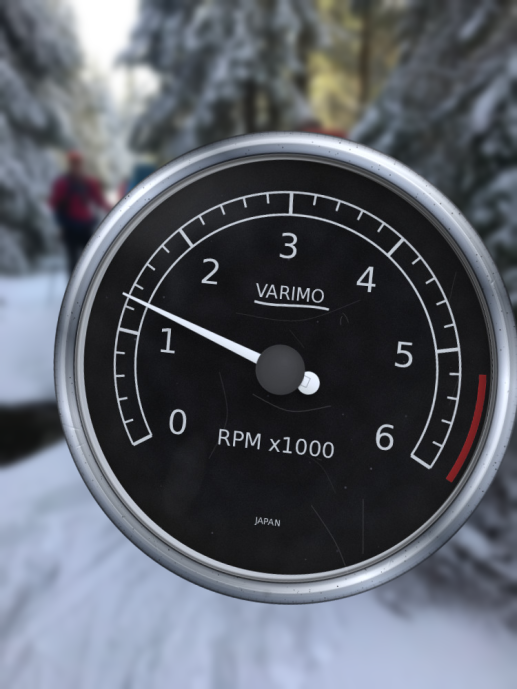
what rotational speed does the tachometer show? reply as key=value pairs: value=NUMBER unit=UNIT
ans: value=1300 unit=rpm
